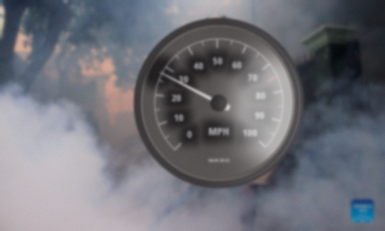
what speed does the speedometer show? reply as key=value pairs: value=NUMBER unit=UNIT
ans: value=27.5 unit=mph
